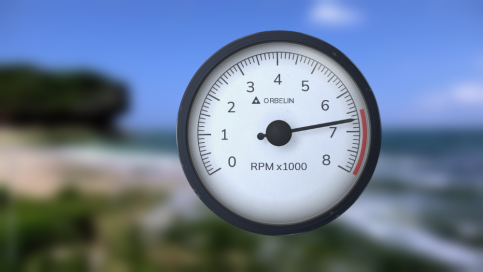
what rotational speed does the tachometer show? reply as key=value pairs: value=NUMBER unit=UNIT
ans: value=6700 unit=rpm
